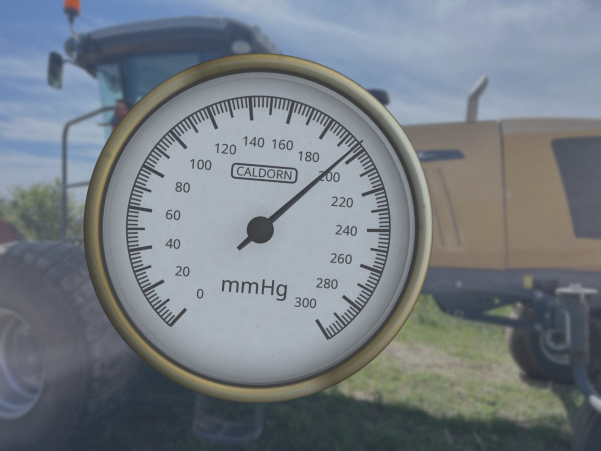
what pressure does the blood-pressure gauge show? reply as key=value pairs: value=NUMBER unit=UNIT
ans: value=196 unit=mmHg
